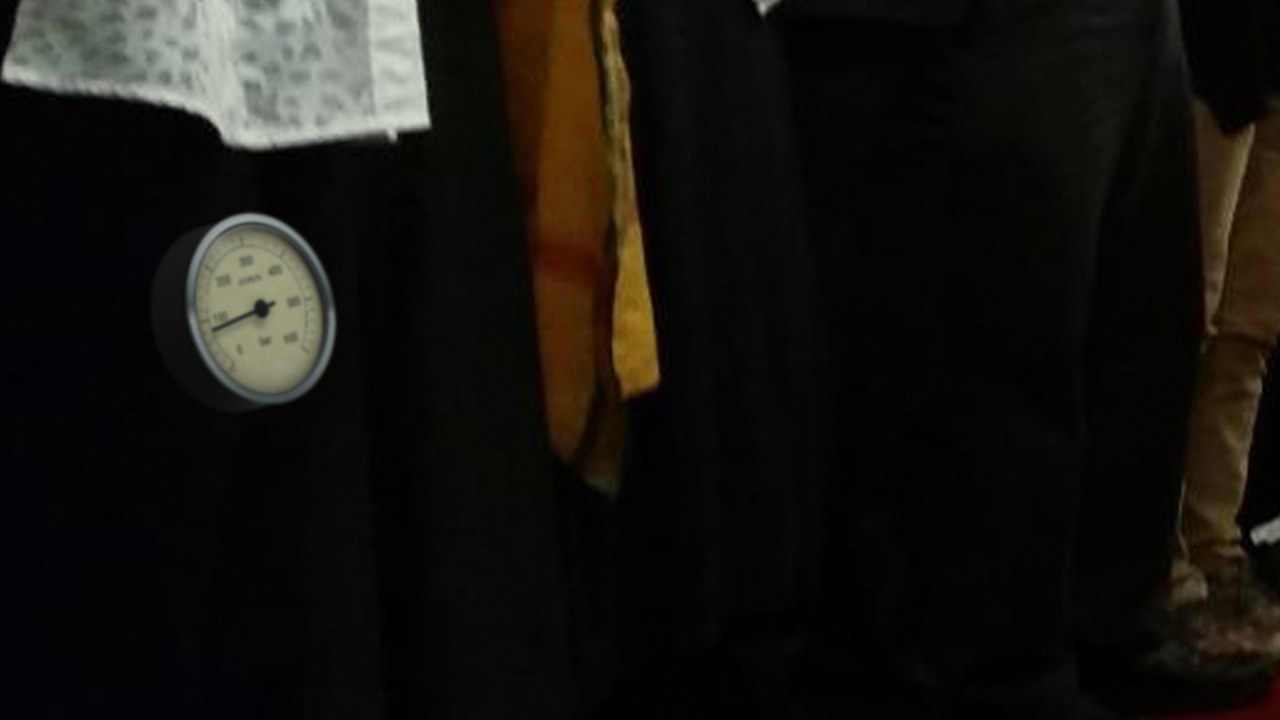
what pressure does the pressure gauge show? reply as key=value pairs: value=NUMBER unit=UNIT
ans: value=80 unit=bar
